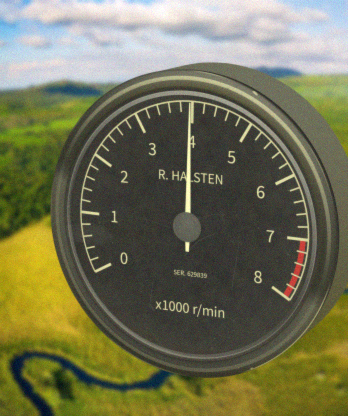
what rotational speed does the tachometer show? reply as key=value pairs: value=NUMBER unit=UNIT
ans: value=4000 unit=rpm
